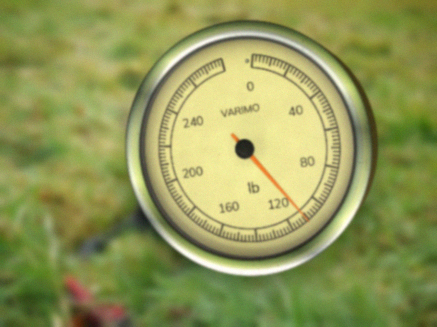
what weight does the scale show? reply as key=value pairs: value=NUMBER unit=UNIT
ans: value=110 unit=lb
